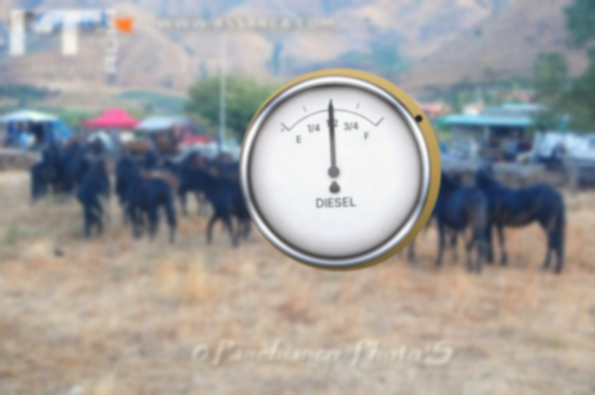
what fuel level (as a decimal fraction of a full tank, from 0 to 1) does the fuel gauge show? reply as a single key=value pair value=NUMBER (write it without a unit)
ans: value=0.5
